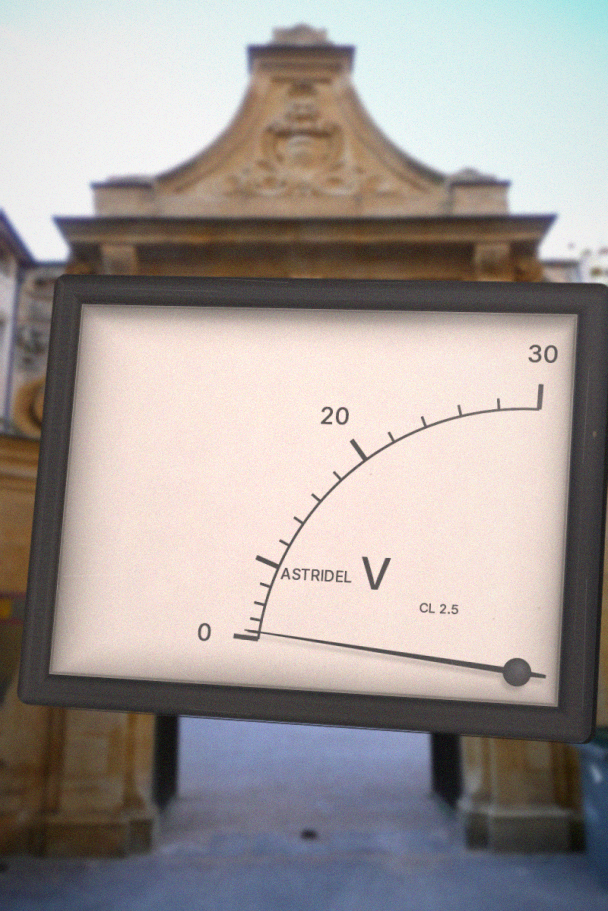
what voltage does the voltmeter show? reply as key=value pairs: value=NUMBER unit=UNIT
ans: value=2 unit=V
